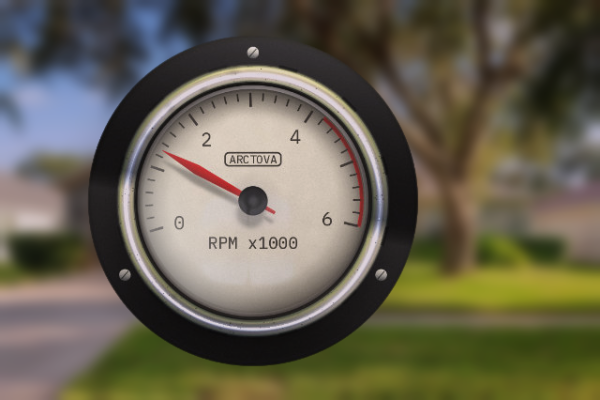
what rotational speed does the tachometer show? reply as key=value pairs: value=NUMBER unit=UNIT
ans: value=1300 unit=rpm
